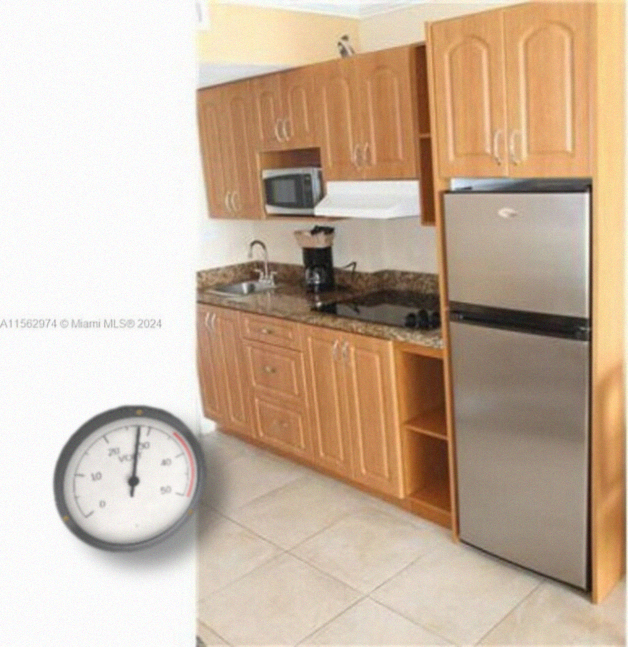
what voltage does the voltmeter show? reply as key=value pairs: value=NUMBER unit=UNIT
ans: value=27.5 unit=V
